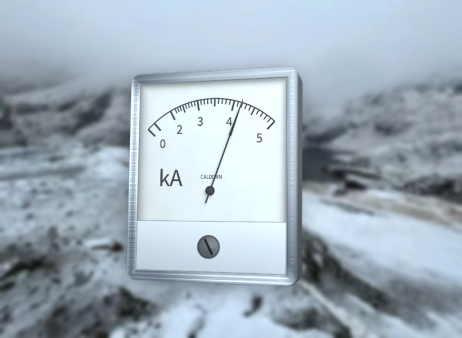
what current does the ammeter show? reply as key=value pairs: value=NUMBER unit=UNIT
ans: value=4.2 unit=kA
